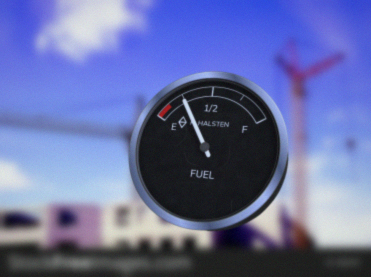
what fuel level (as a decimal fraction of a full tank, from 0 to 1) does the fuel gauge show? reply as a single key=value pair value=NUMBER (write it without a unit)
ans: value=0.25
